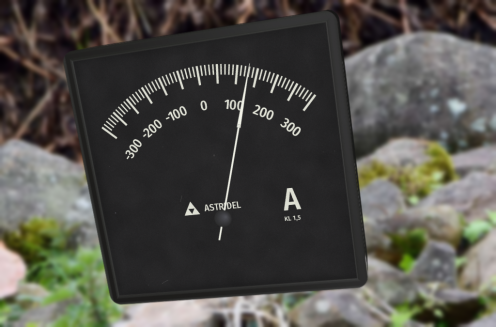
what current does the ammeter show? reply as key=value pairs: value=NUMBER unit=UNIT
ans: value=130 unit=A
